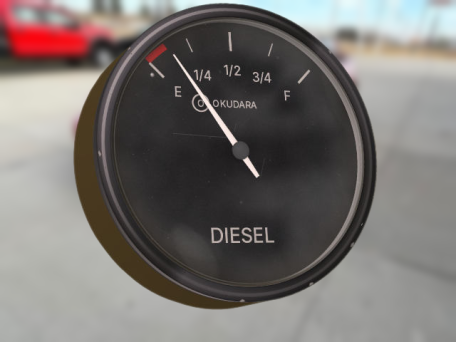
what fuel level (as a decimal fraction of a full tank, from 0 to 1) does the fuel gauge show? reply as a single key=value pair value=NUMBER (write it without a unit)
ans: value=0.125
